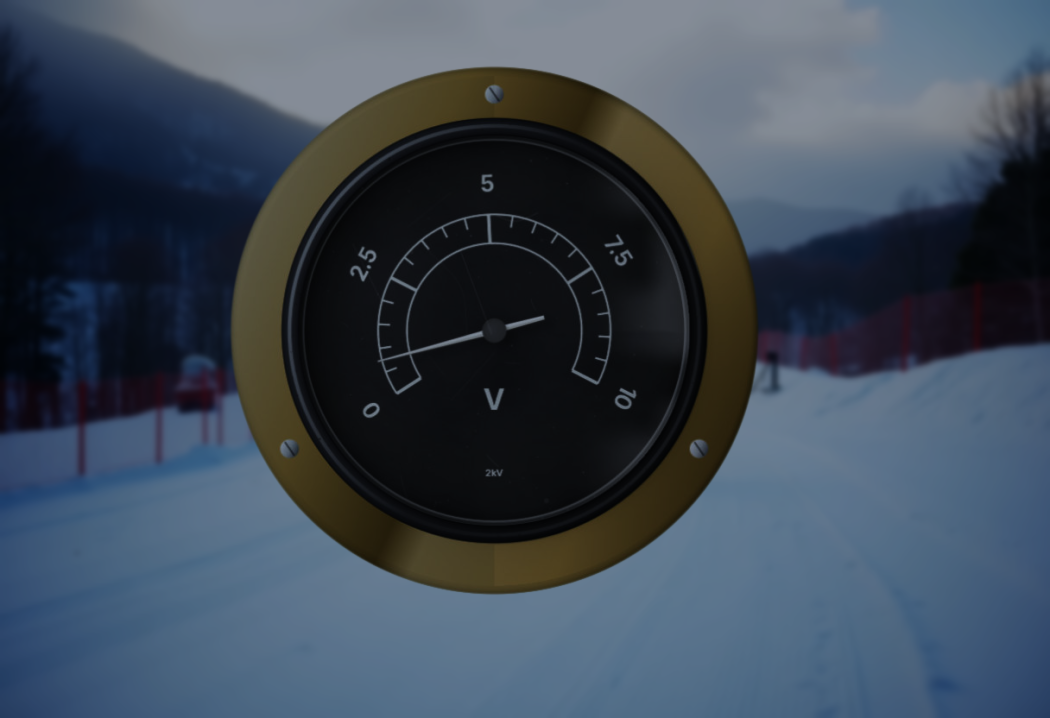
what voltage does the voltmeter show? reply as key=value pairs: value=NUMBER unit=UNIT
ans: value=0.75 unit=V
